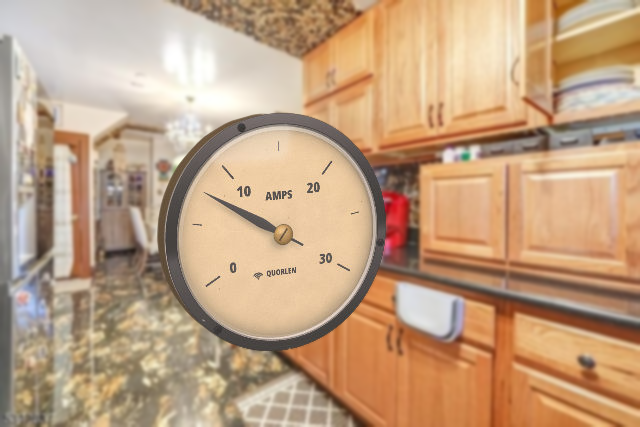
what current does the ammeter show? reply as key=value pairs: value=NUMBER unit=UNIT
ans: value=7.5 unit=A
